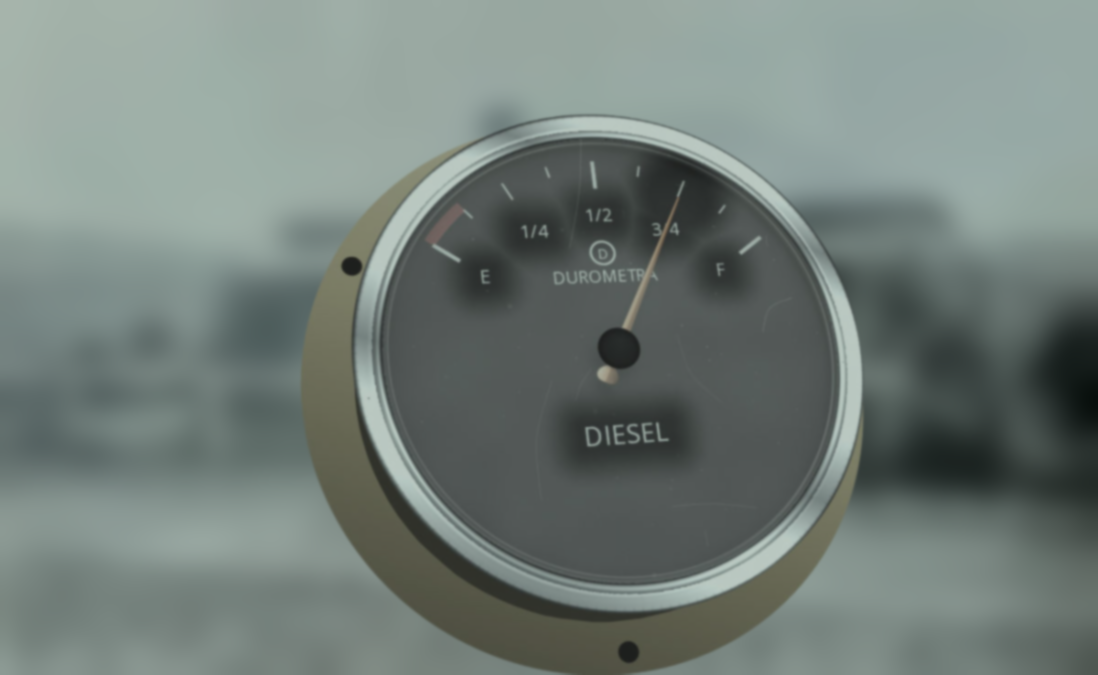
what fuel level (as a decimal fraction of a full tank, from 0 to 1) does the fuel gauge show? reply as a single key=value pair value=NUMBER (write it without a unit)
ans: value=0.75
